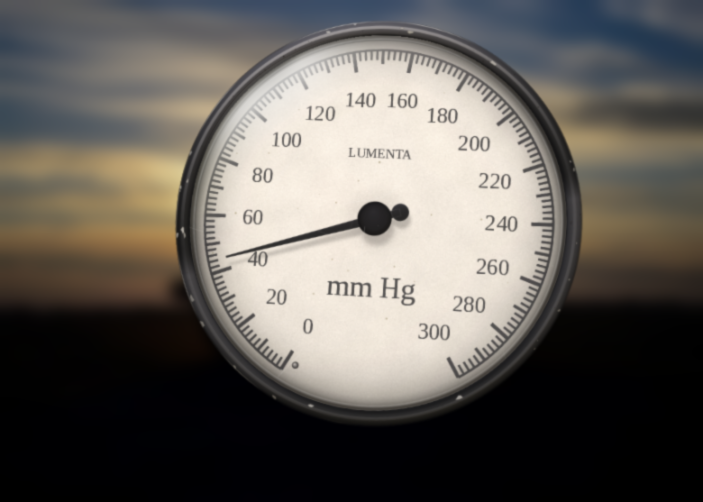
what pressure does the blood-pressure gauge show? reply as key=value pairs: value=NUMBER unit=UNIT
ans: value=44 unit=mmHg
